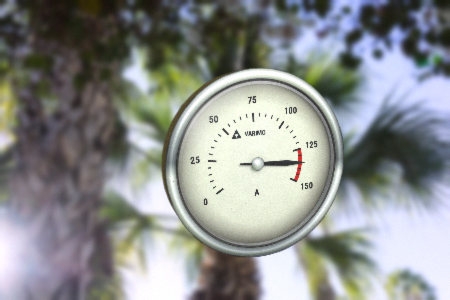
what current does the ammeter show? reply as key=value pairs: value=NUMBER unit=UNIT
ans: value=135 unit=A
